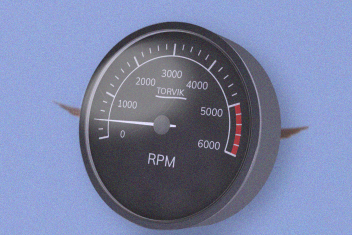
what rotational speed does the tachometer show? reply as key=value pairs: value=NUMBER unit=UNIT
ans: value=400 unit=rpm
